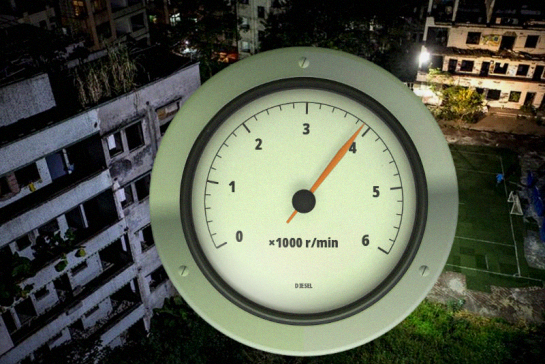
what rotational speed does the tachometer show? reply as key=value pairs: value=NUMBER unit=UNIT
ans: value=3900 unit=rpm
